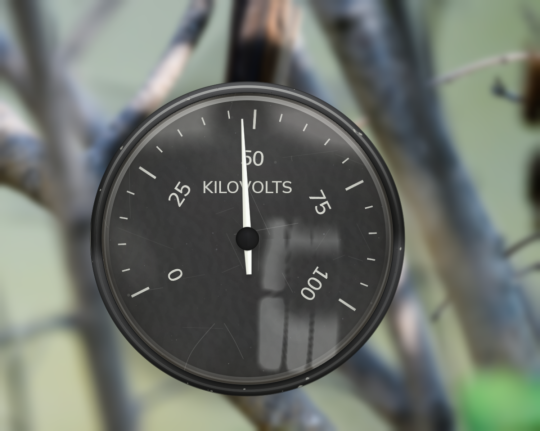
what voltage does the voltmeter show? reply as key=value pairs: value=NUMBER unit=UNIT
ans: value=47.5 unit=kV
